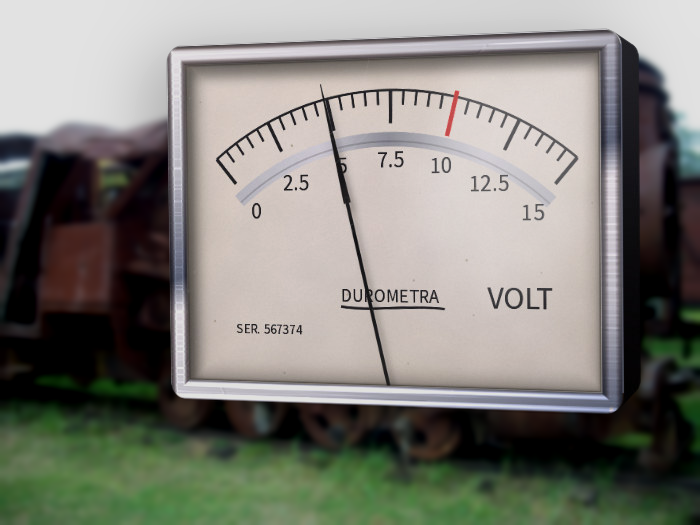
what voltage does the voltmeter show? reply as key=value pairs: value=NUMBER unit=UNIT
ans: value=5 unit=V
